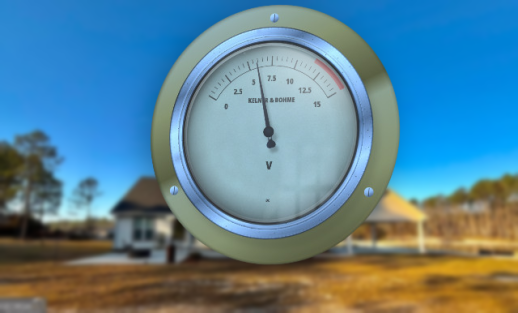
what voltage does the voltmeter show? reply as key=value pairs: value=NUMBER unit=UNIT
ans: value=6 unit=V
